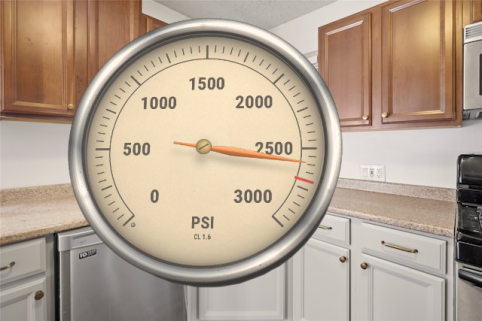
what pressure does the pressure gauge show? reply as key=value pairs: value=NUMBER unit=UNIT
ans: value=2600 unit=psi
